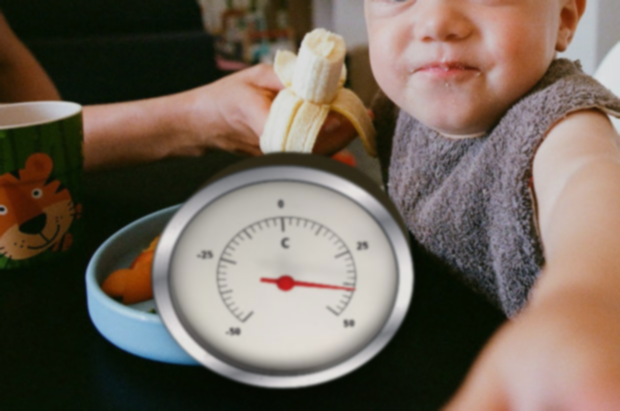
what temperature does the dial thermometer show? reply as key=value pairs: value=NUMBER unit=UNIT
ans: value=37.5 unit=°C
